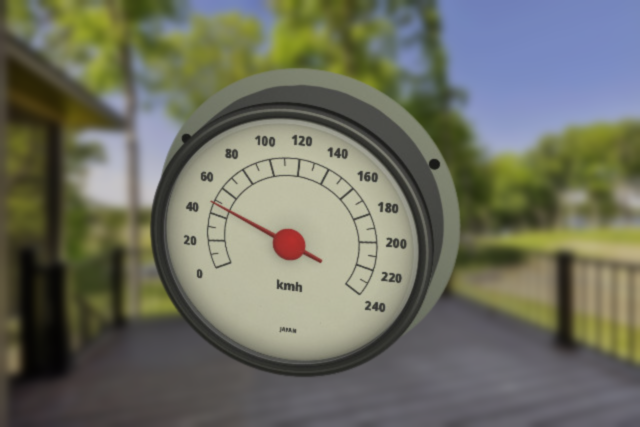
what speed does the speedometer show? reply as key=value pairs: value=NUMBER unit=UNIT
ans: value=50 unit=km/h
